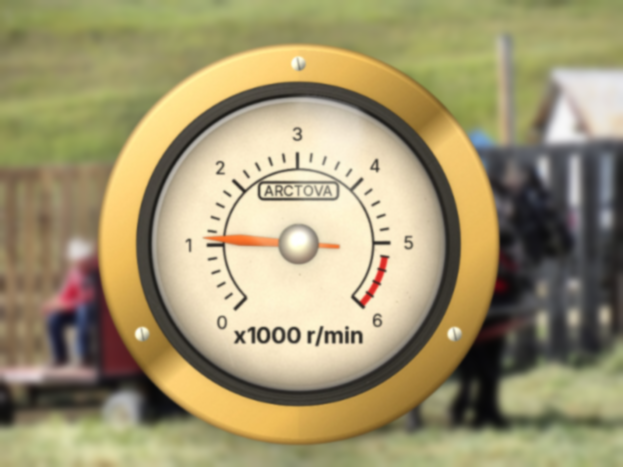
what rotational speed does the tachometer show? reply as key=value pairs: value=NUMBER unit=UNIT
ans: value=1100 unit=rpm
